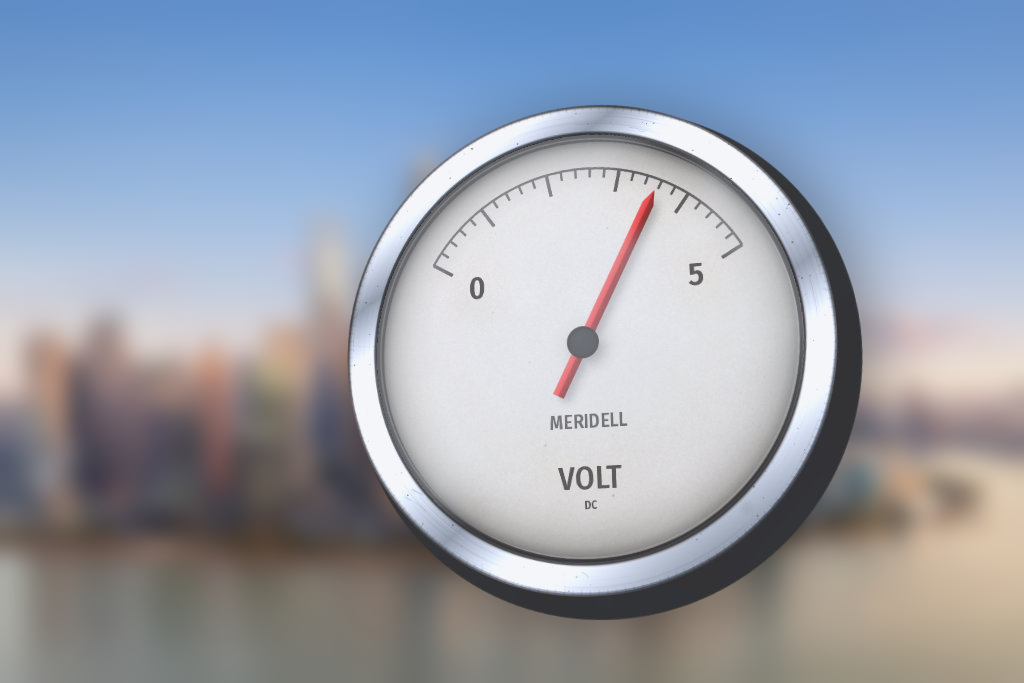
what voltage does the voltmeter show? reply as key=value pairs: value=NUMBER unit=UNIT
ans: value=3.6 unit=V
